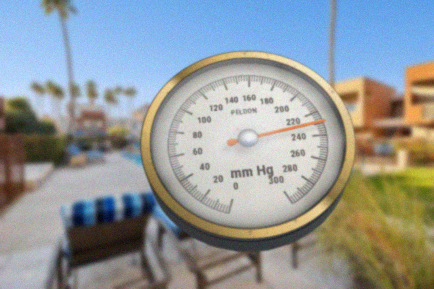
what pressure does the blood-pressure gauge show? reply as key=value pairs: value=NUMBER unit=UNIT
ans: value=230 unit=mmHg
